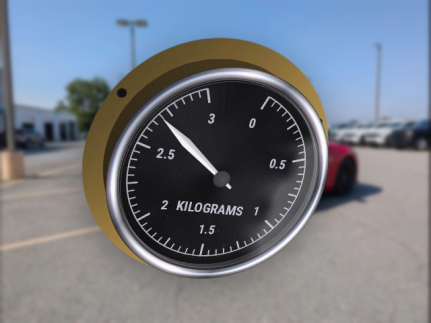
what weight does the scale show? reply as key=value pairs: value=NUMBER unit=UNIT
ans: value=2.7 unit=kg
